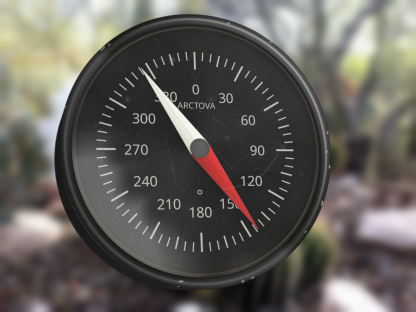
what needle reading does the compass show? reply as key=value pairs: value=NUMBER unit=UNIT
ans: value=145 unit=°
